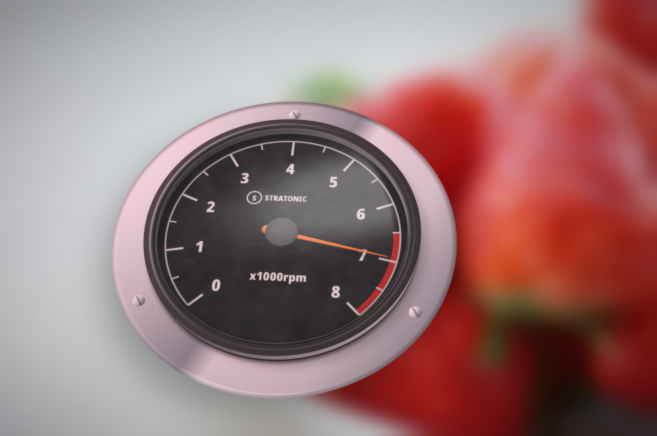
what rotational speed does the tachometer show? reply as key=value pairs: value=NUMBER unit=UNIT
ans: value=7000 unit=rpm
